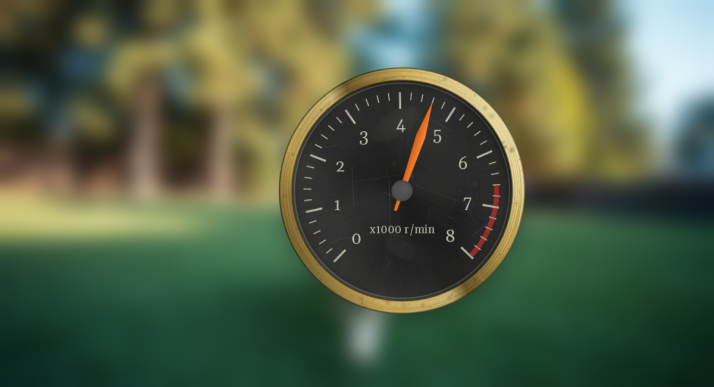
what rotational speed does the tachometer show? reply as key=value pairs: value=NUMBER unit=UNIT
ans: value=4600 unit=rpm
